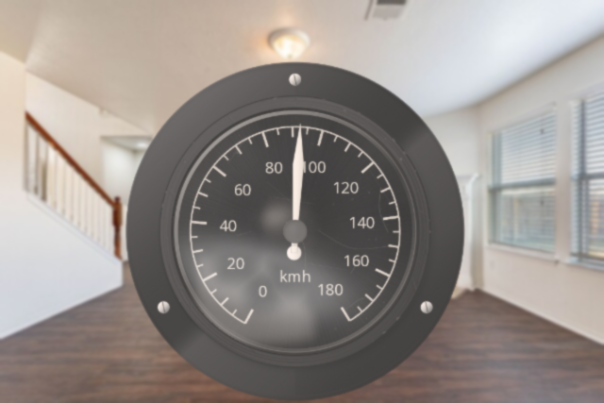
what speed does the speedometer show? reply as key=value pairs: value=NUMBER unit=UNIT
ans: value=92.5 unit=km/h
